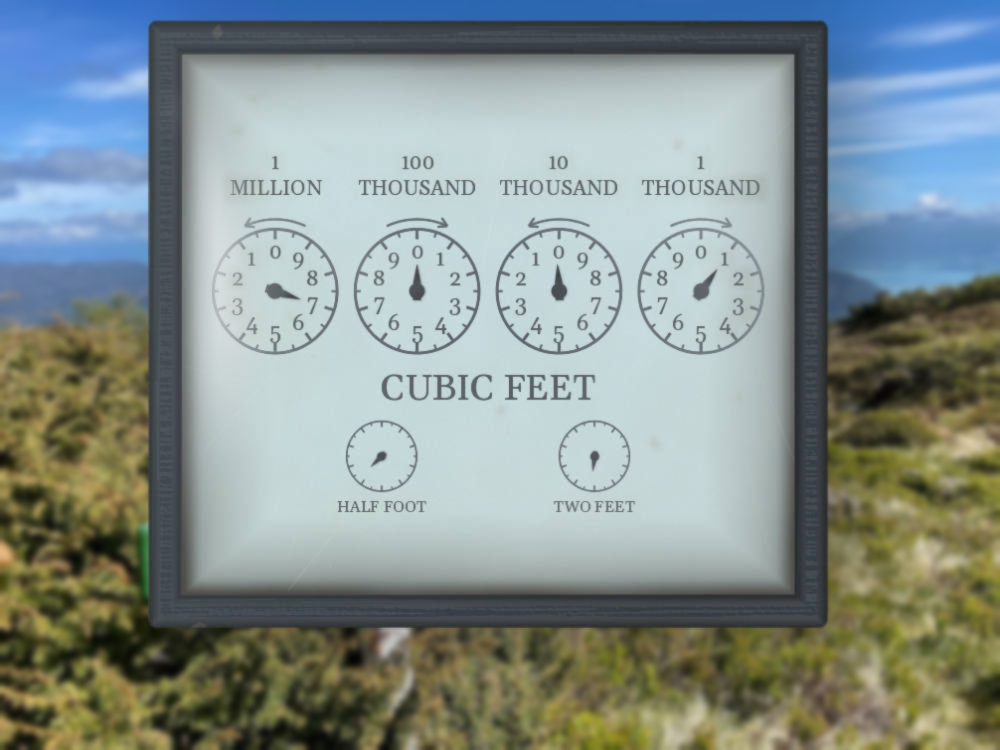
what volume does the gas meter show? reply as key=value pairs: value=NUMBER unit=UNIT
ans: value=700100 unit=ft³
